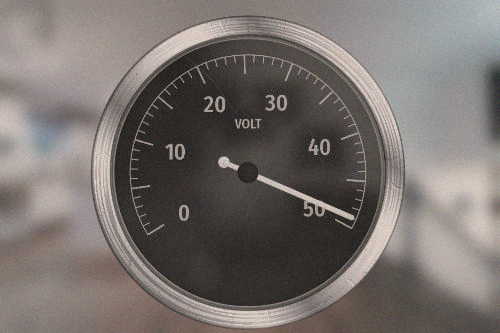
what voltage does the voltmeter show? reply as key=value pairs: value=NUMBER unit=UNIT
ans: value=49 unit=V
